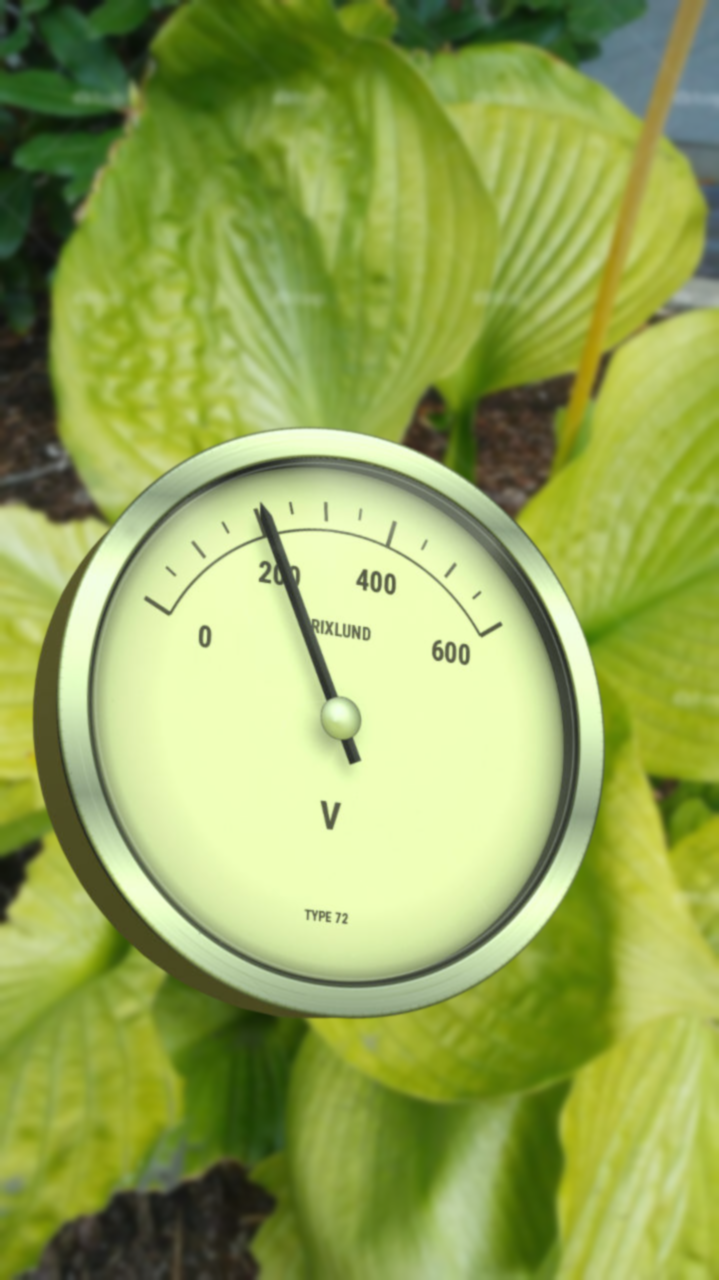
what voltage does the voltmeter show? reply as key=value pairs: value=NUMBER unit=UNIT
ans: value=200 unit=V
